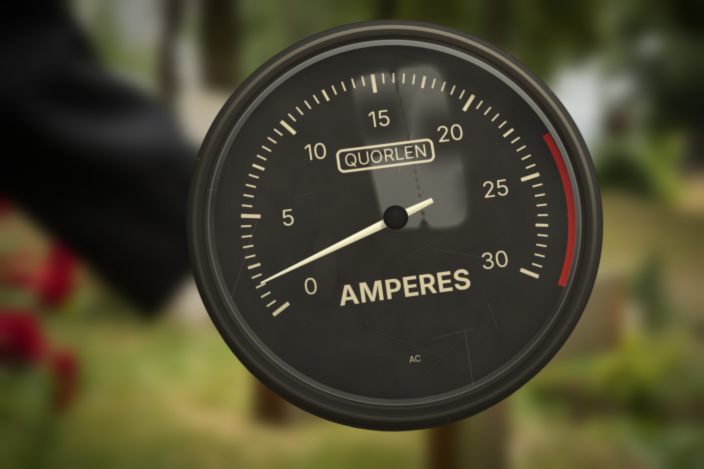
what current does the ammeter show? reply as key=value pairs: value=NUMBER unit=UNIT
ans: value=1.5 unit=A
